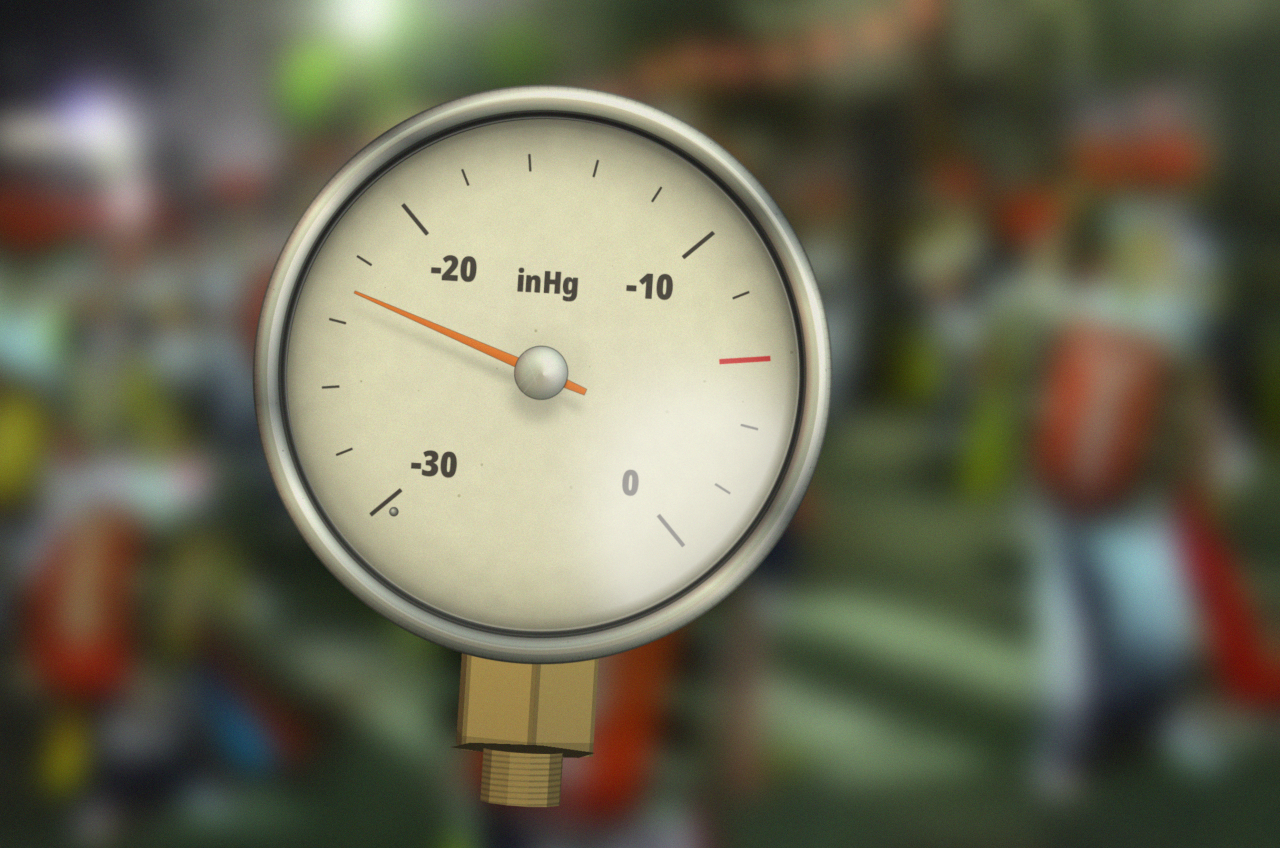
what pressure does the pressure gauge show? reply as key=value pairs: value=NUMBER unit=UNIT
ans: value=-23 unit=inHg
